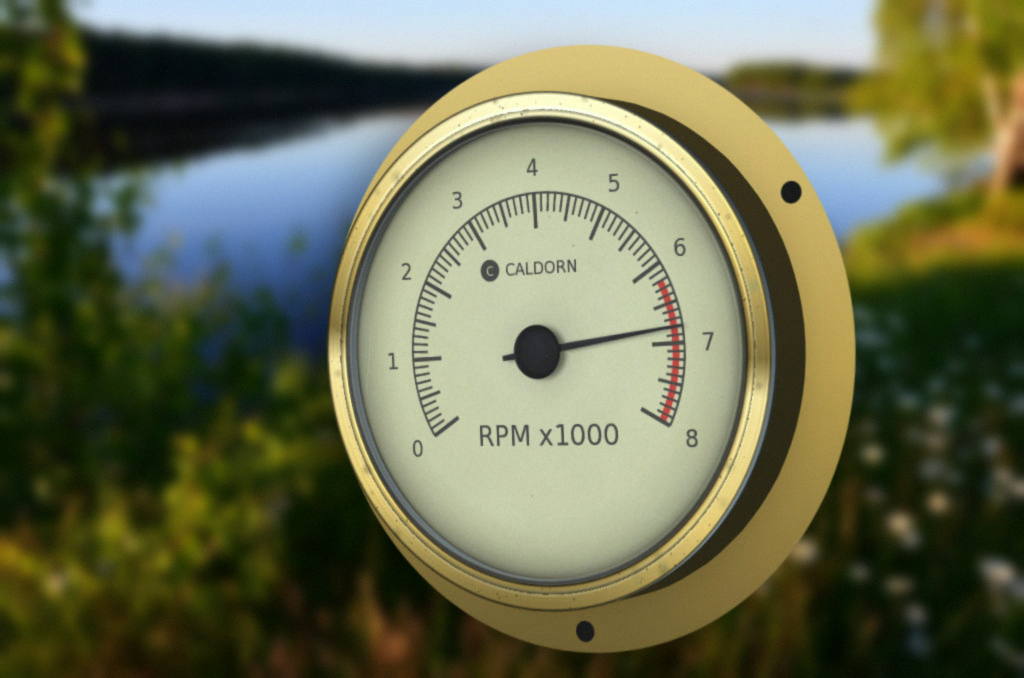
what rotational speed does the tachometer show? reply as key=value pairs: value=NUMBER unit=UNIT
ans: value=6800 unit=rpm
